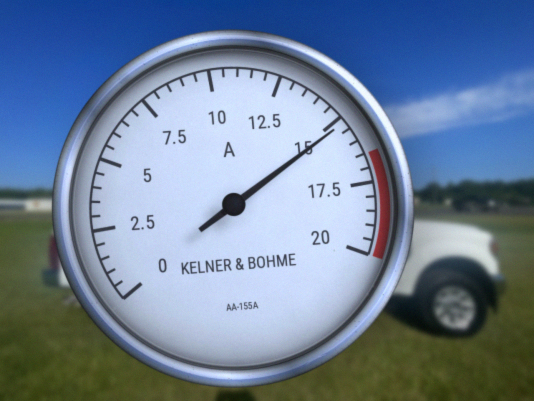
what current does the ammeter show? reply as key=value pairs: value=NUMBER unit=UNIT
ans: value=15.25 unit=A
